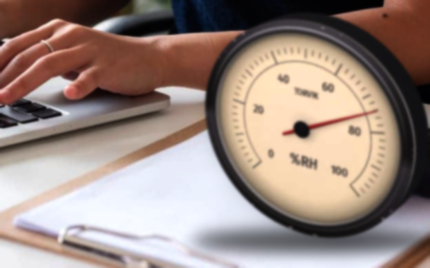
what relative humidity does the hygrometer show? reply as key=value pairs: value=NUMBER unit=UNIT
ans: value=74 unit=%
